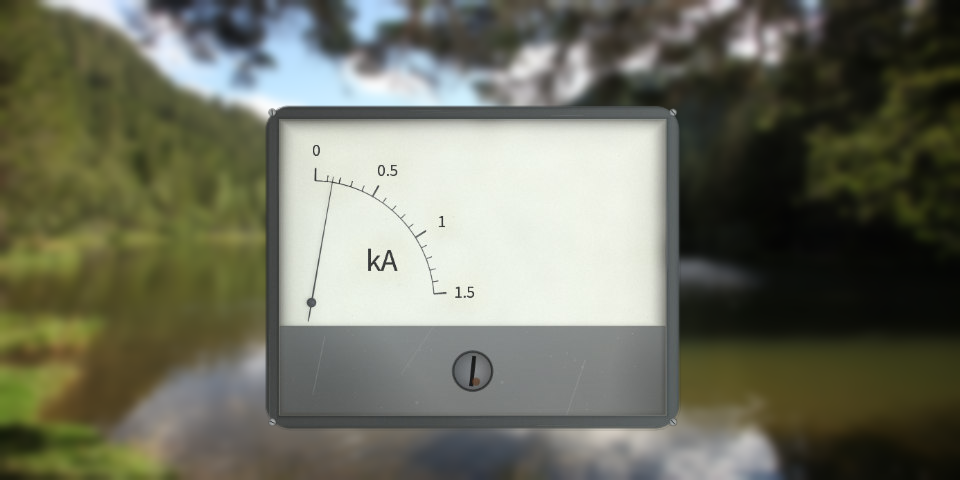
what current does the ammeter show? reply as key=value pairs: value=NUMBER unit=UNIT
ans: value=0.15 unit=kA
